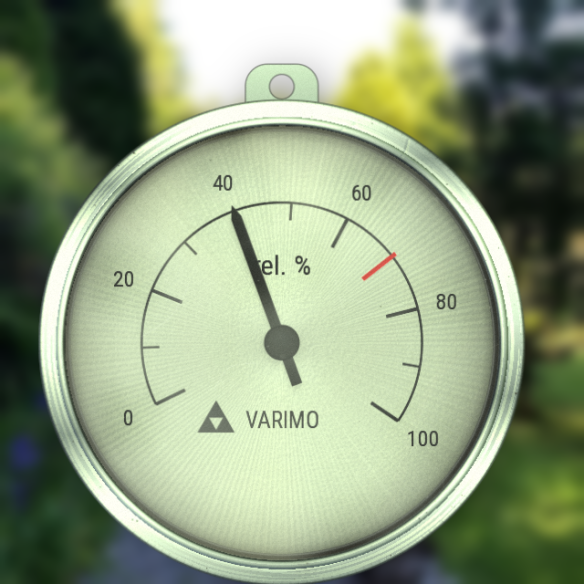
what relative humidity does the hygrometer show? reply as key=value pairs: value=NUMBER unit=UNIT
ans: value=40 unit=%
